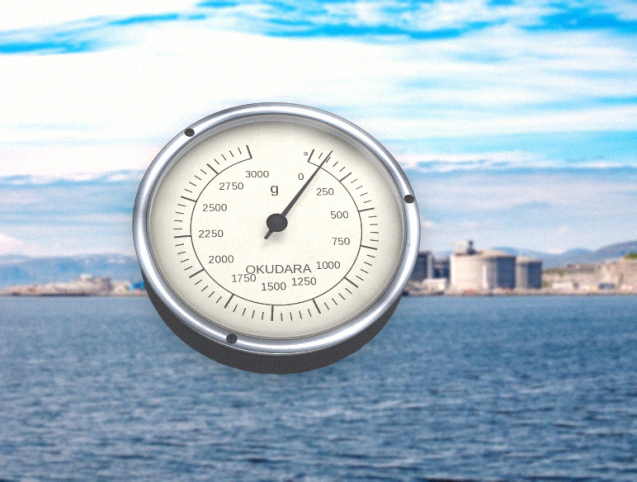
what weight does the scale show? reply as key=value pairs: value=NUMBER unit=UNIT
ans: value=100 unit=g
